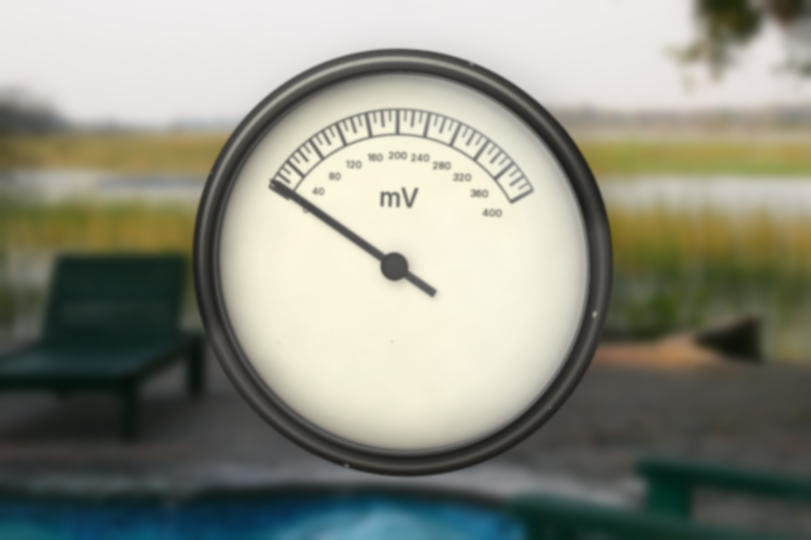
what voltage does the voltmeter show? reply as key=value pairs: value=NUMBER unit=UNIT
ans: value=10 unit=mV
